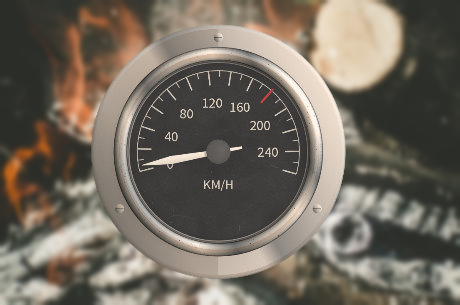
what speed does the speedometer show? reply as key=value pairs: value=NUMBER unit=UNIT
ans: value=5 unit=km/h
